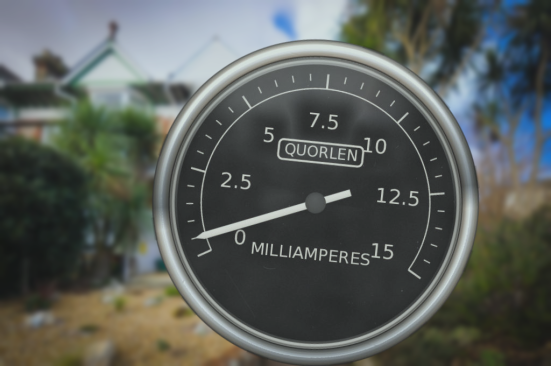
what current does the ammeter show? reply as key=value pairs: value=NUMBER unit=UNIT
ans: value=0.5 unit=mA
